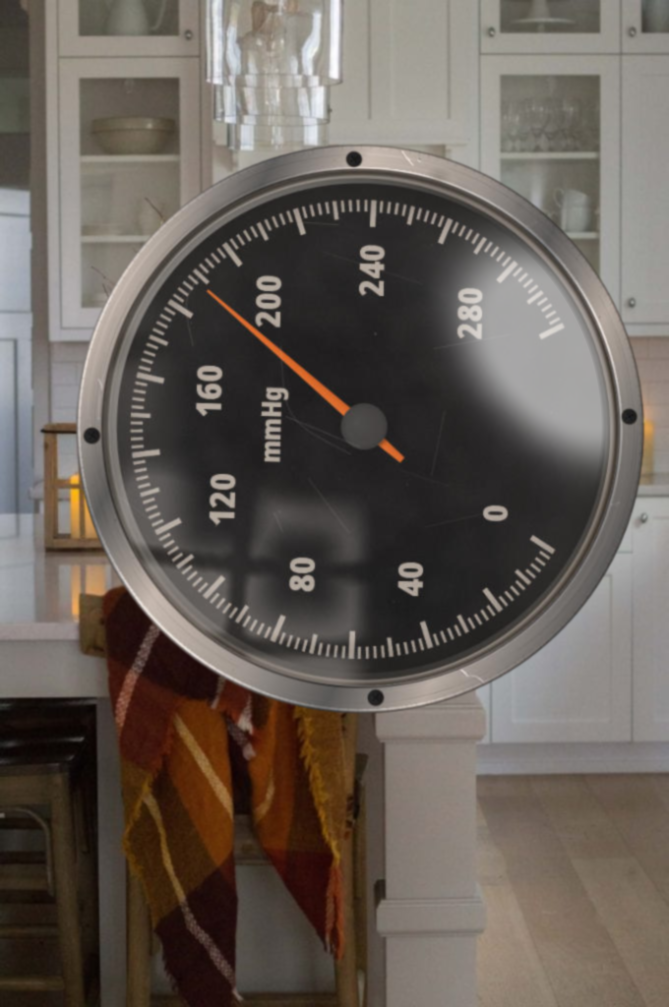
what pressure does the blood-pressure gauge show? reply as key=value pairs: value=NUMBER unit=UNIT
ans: value=188 unit=mmHg
